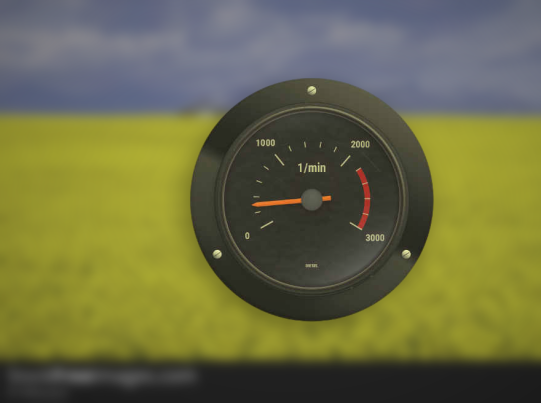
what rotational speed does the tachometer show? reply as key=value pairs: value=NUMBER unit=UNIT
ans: value=300 unit=rpm
